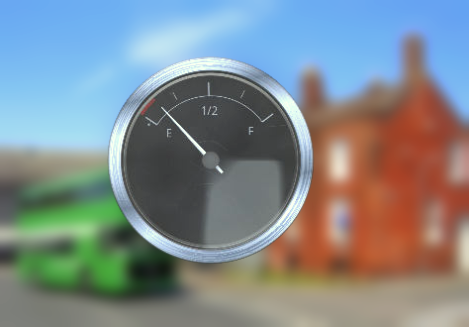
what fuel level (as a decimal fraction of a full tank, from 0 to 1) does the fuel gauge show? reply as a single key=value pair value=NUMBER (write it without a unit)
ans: value=0.125
